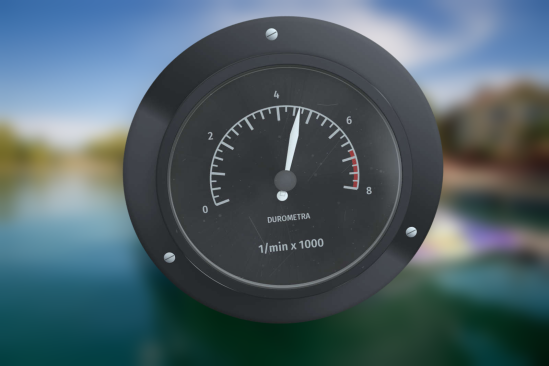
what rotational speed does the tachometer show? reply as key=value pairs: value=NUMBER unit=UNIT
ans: value=4625 unit=rpm
